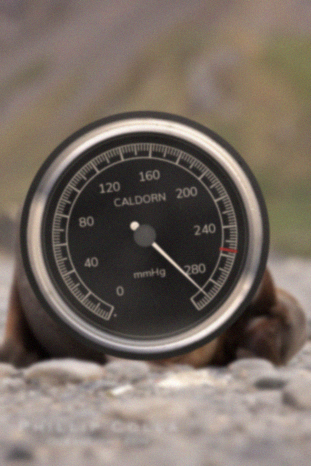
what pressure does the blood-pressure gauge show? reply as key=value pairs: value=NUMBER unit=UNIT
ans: value=290 unit=mmHg
